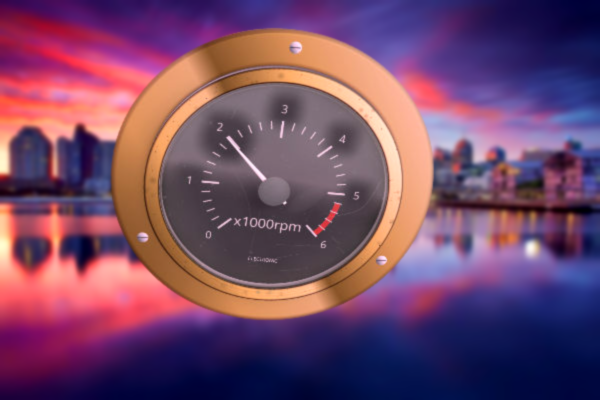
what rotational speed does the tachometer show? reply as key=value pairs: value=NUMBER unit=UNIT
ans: value=2000 unit=rpm
